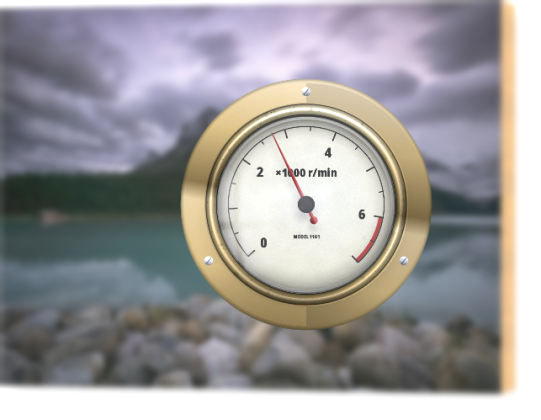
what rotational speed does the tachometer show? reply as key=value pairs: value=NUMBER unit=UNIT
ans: value=2750 unit=rpm
